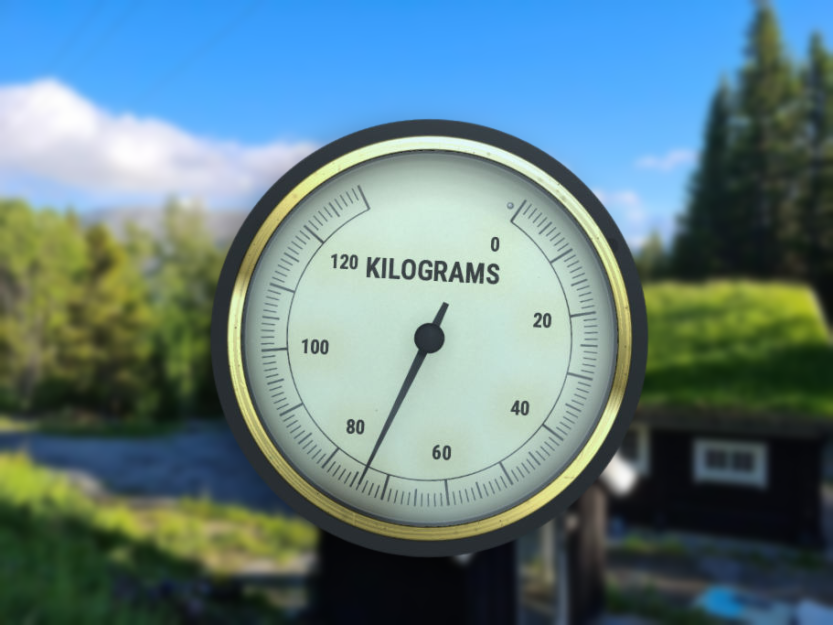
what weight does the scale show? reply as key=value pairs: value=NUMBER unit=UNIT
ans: value=74 unit=kg
